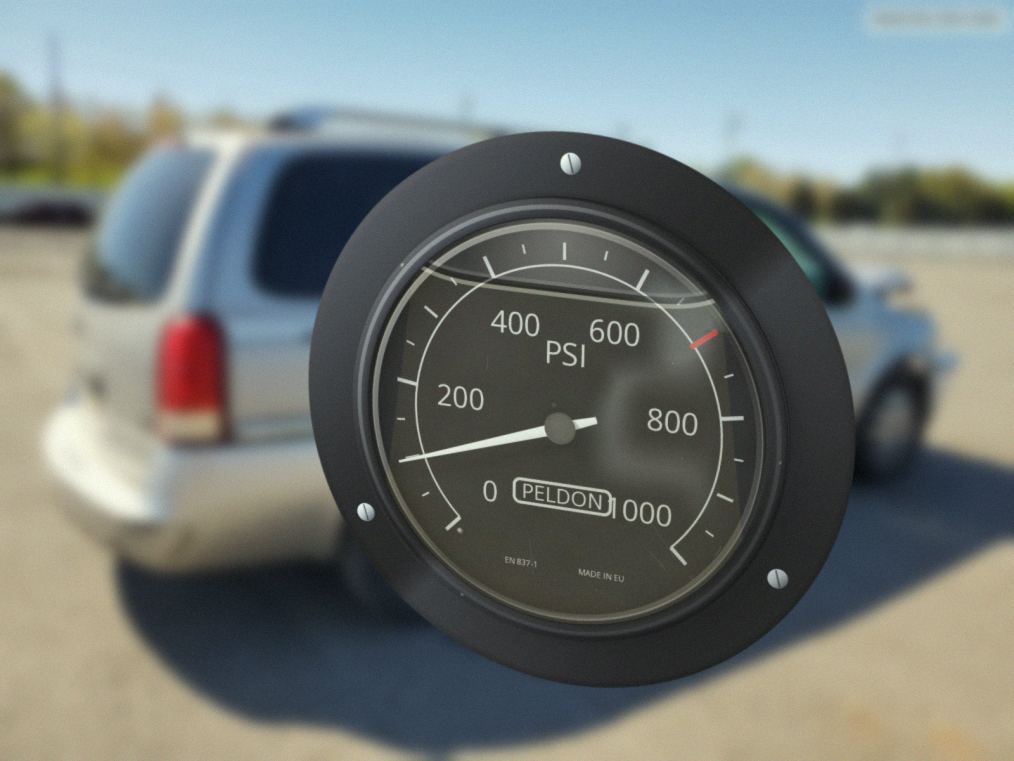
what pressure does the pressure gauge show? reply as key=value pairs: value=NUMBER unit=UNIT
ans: value=100 unit=psi
